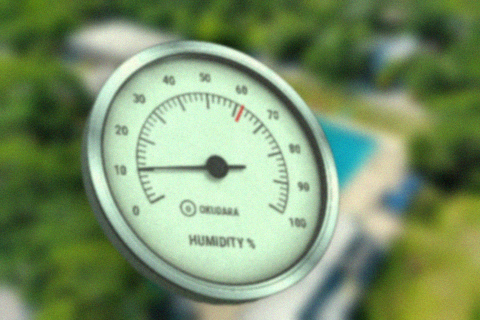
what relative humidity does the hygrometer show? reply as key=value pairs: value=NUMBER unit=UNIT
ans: value=10 unit=%
